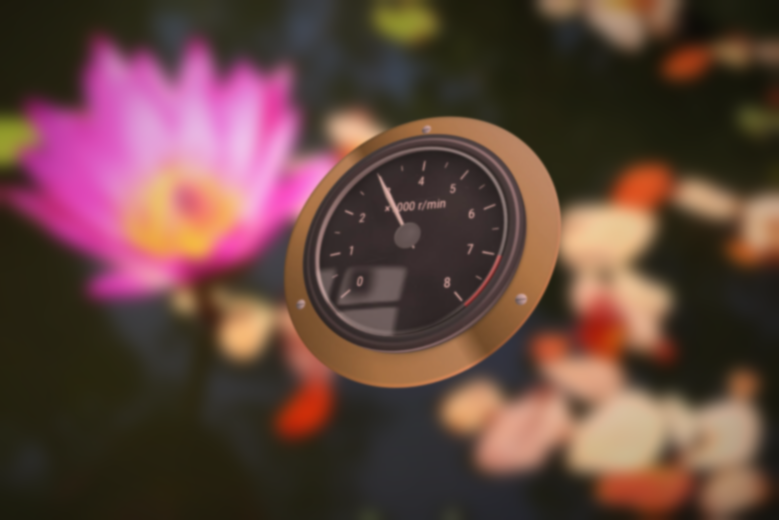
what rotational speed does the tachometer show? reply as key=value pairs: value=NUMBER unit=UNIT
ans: value=3000 unit=rpm
